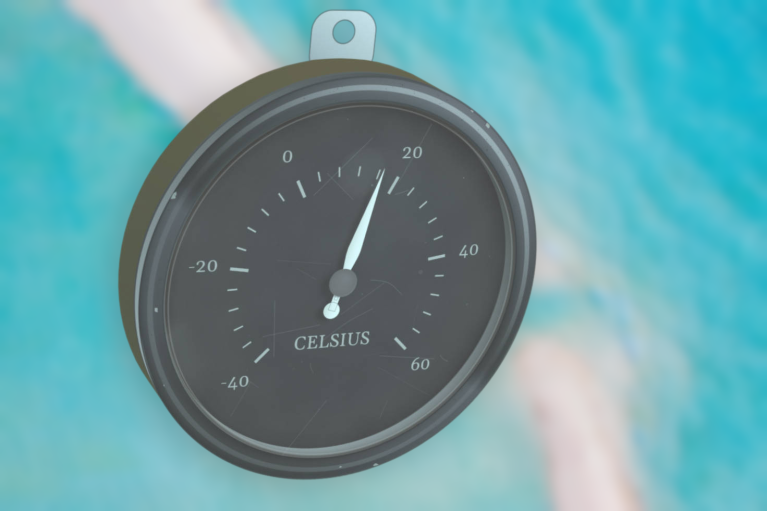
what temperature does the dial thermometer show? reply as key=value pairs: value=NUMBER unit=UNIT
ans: value=16 unit=°C
